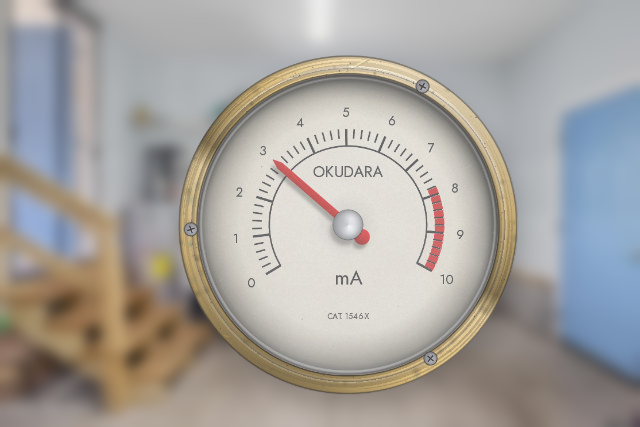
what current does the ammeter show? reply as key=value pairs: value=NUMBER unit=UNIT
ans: value=3 unit=mA
